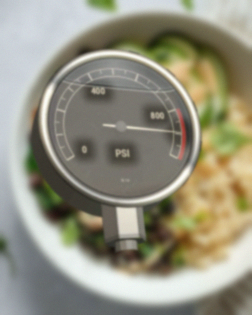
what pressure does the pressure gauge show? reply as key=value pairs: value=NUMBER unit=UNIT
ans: value=900 unit=psi
